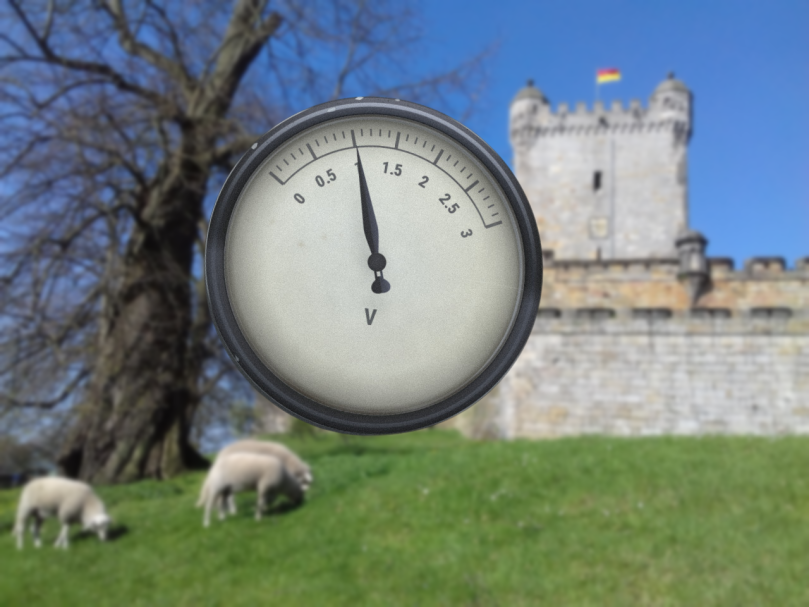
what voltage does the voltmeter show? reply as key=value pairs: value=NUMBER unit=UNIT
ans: value=1 unit=V
